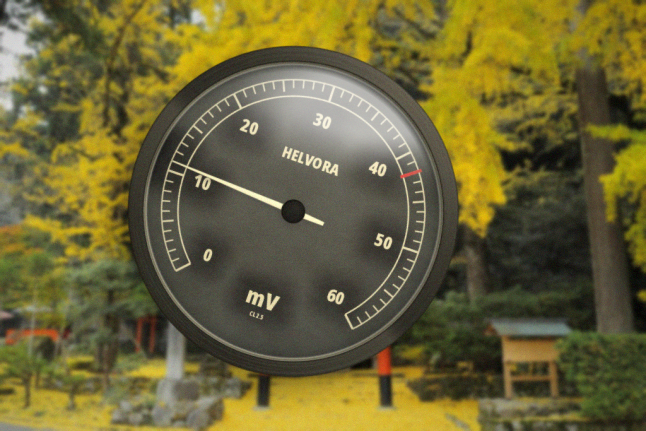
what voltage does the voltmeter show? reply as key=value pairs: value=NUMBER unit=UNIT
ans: value=11 unit=mV
